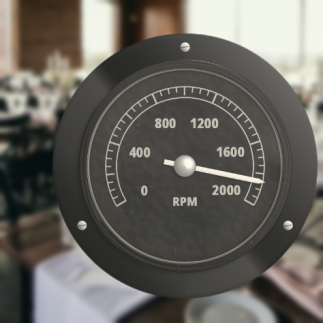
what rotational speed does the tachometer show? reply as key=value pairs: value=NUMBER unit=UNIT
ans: value=1850 unit=rpm
